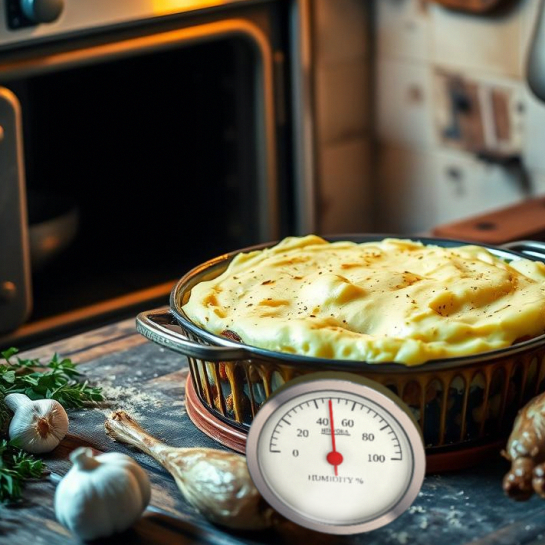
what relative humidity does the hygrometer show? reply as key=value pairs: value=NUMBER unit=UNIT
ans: value=48 unit=%
